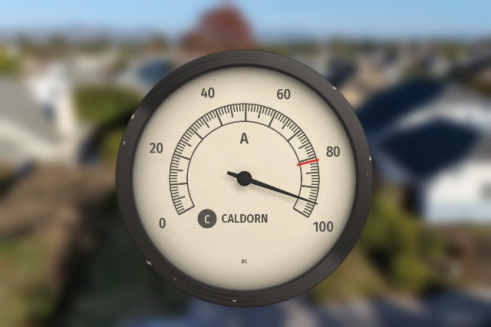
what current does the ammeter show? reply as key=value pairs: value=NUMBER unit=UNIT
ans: value=95 unit=A
